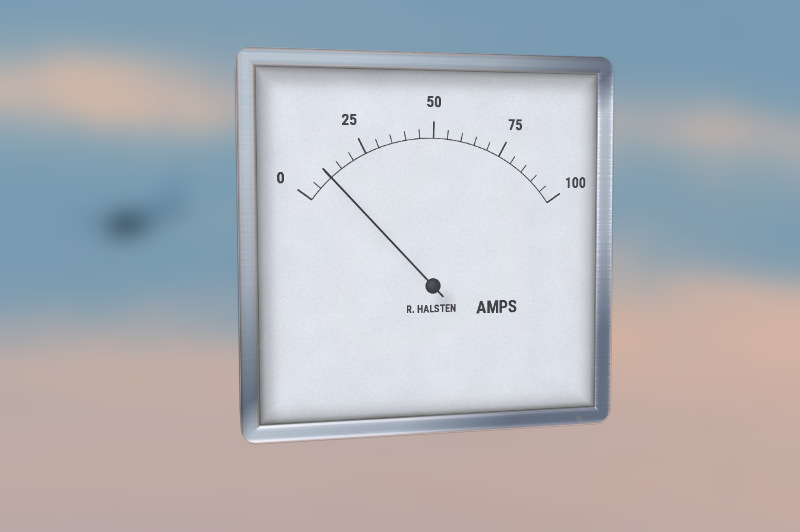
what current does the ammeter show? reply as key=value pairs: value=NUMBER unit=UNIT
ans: value=10 unit=A
